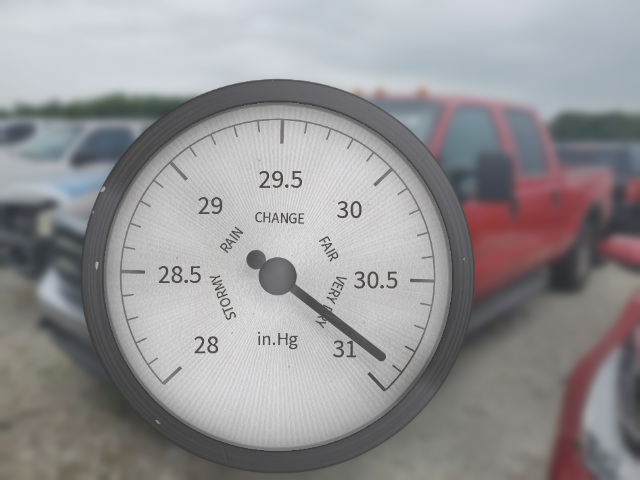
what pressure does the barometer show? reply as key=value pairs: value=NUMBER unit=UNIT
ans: value=30.9 unit=inHg
